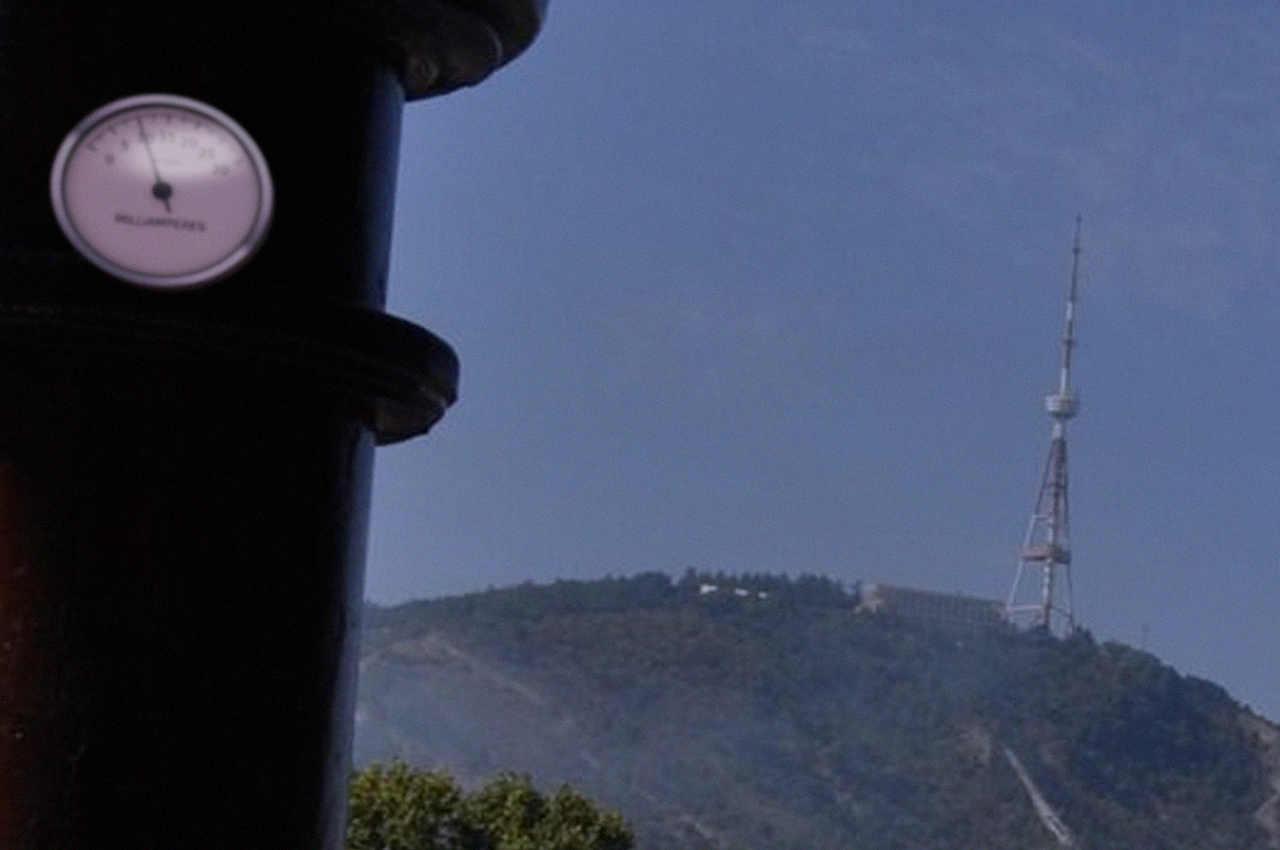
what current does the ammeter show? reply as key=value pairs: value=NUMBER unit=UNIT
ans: value=10 unit=mA
